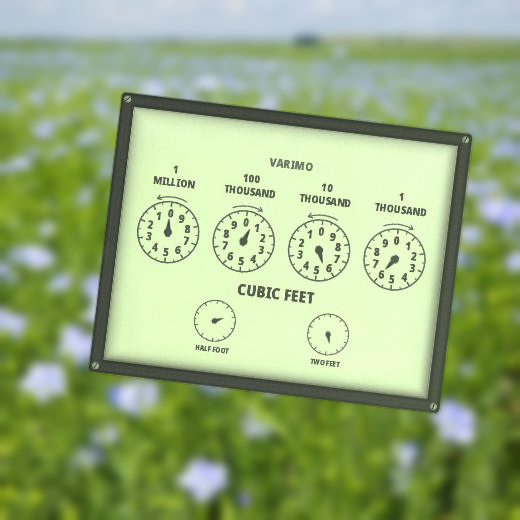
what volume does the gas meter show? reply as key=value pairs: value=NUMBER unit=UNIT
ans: value=5600 unit=ft³
